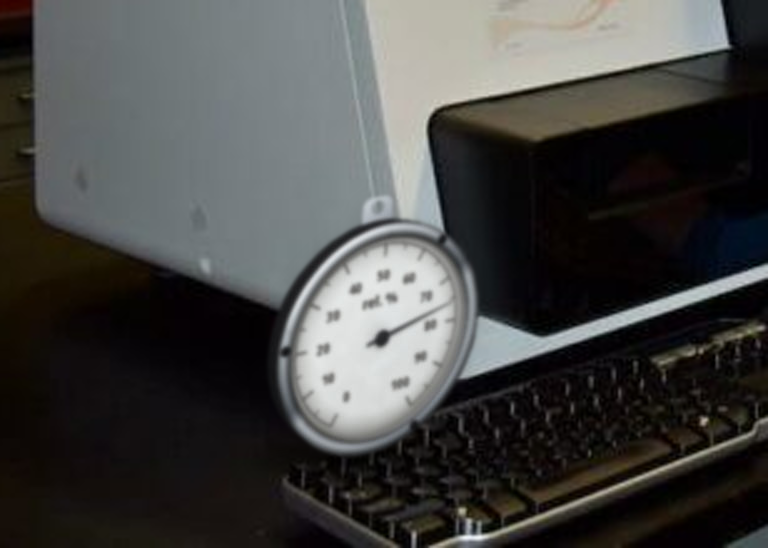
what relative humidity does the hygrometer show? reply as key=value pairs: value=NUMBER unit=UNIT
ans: value=75 unit=%
